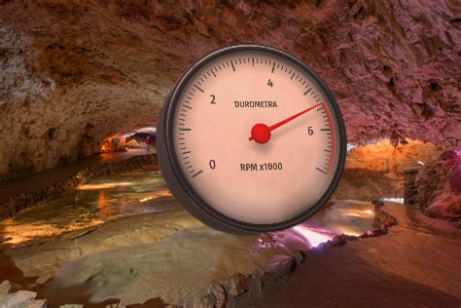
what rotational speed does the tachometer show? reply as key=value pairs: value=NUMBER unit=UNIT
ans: value=5400 unit=rpm
